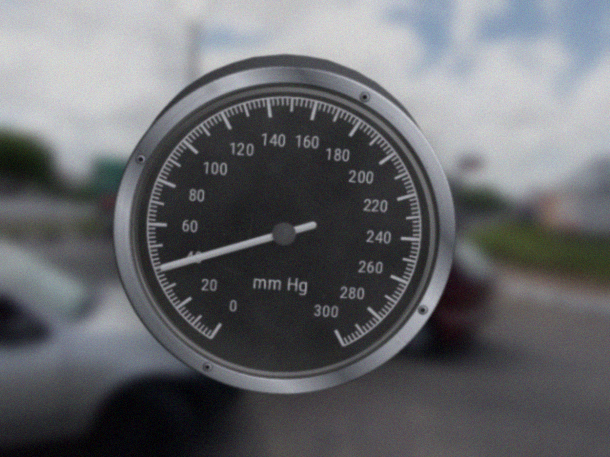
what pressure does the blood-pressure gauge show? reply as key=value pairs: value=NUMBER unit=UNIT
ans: value=40 unit=mmHg
